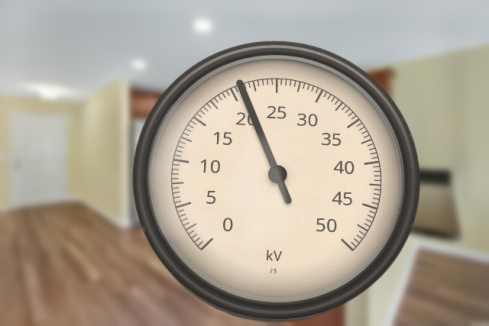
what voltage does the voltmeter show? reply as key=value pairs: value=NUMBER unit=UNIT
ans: value=21 unit=kV
